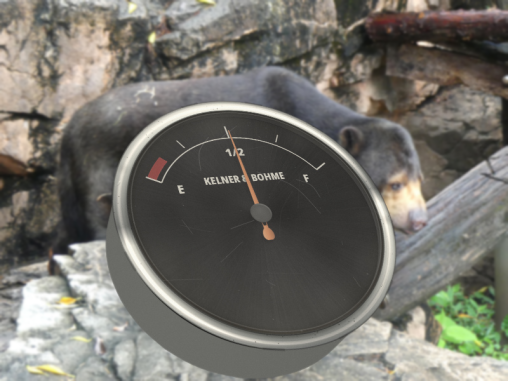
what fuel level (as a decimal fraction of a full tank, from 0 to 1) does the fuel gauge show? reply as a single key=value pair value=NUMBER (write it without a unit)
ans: value=0.5
